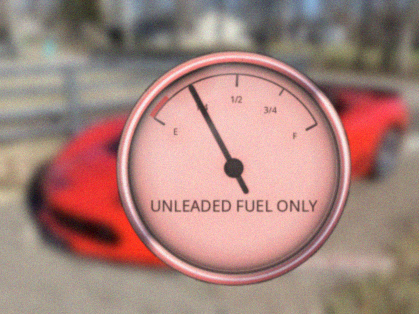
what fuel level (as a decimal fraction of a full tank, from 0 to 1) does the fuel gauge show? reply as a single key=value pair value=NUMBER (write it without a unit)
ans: value=0.25
